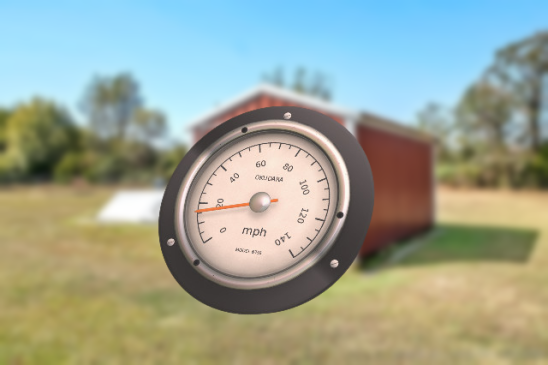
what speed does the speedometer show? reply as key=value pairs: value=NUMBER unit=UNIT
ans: value=15 unit=mph
